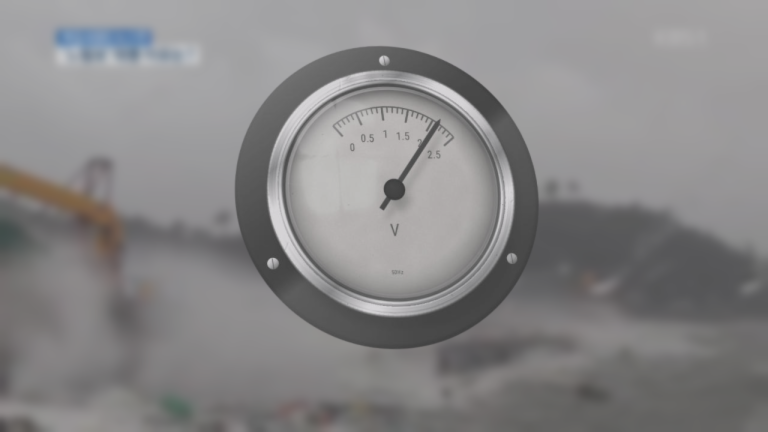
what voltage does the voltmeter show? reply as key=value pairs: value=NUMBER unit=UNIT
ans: value=2.1 unit=V
